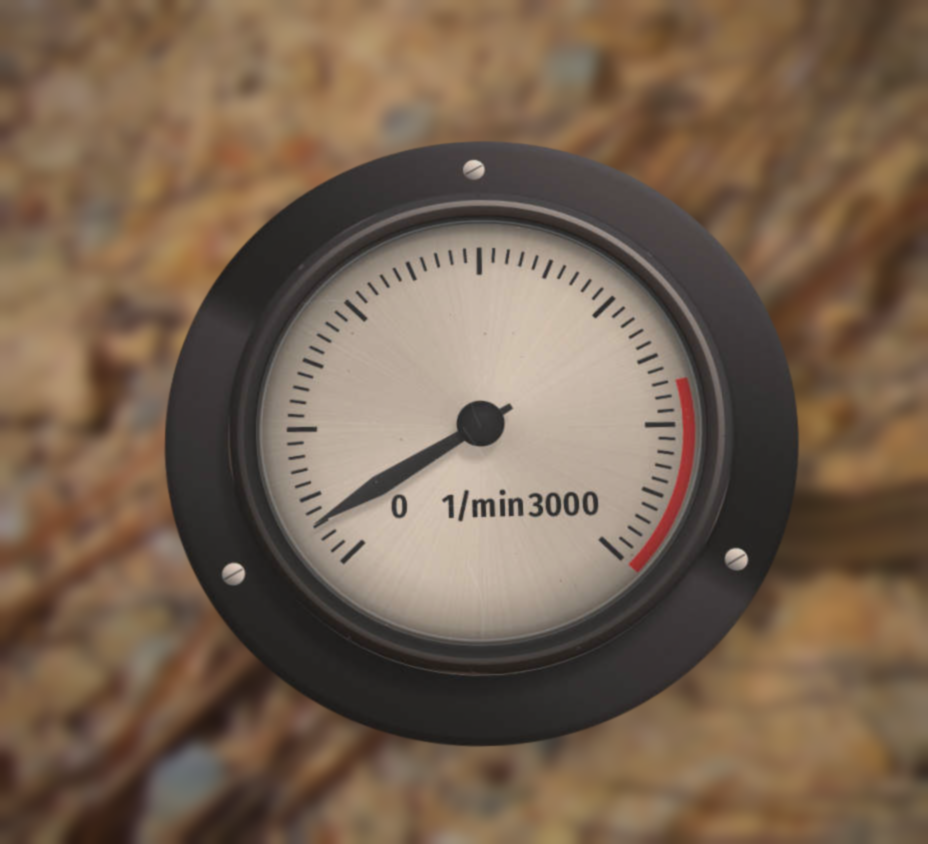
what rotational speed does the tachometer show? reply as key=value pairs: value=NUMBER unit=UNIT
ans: value=150 unit=rpm
